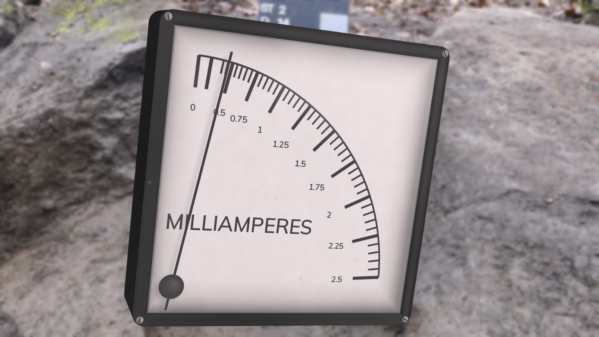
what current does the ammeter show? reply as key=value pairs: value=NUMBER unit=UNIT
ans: value=0.45 unit=mA
